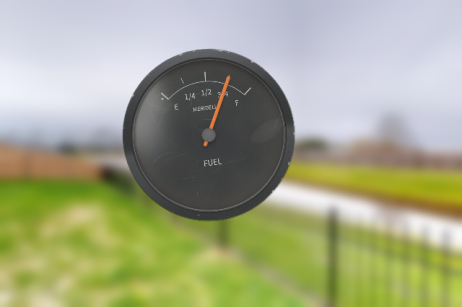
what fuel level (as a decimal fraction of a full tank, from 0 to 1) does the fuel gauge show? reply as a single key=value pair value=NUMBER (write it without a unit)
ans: value=0.75
